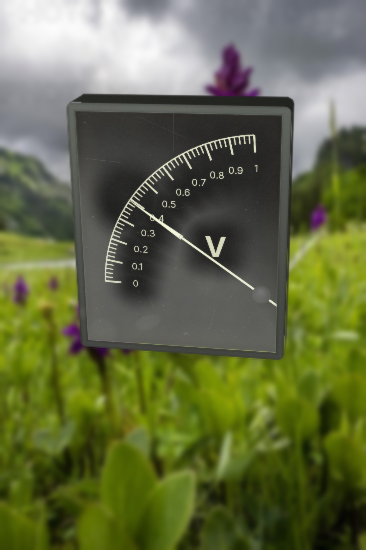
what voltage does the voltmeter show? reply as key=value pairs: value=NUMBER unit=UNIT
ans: value=0.4 unit=V
